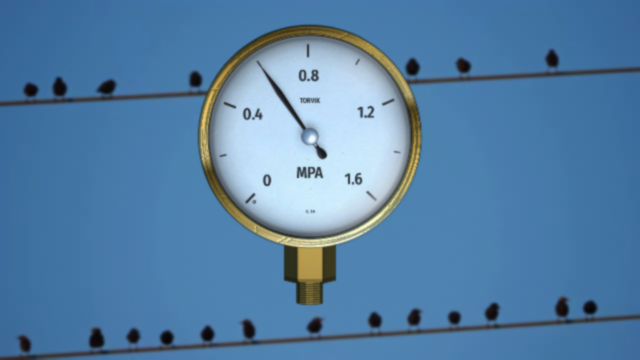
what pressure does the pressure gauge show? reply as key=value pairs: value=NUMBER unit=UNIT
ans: value=0.6 unit=MPa
